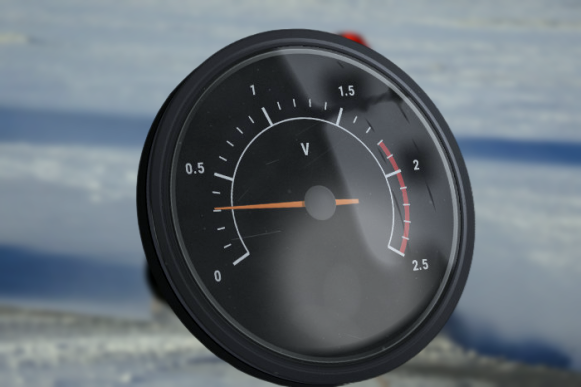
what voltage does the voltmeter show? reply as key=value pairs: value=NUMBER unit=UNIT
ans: value=0.3 unit=V
